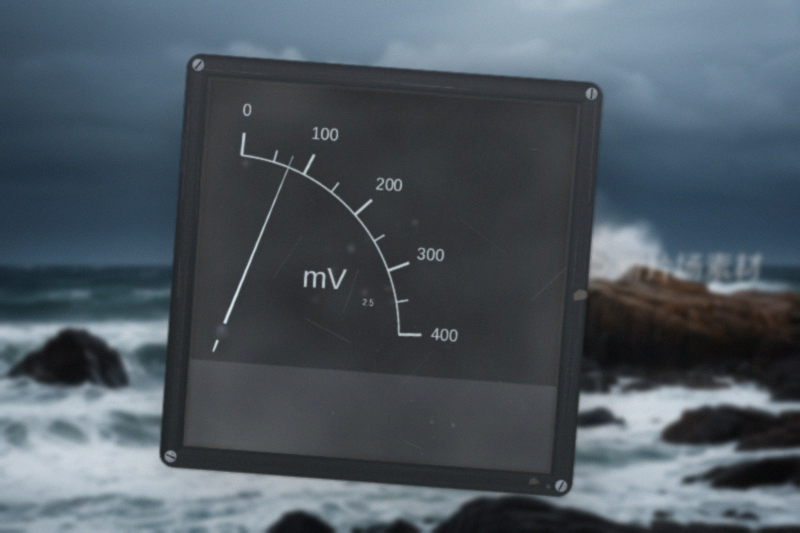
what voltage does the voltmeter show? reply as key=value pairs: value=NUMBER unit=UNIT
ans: value=75 unit=mV
